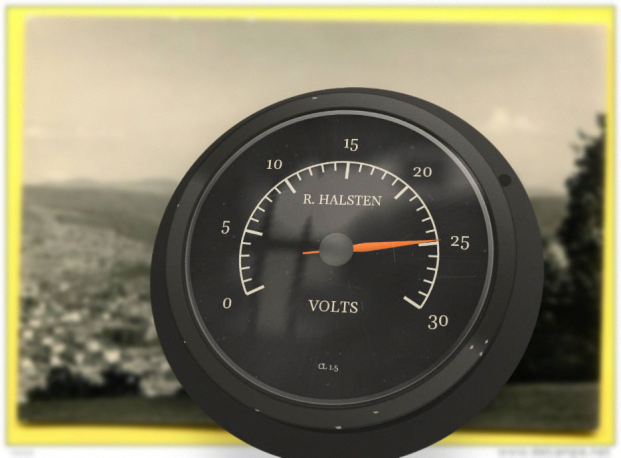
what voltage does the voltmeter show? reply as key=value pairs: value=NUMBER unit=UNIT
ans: value=25 unit=V
